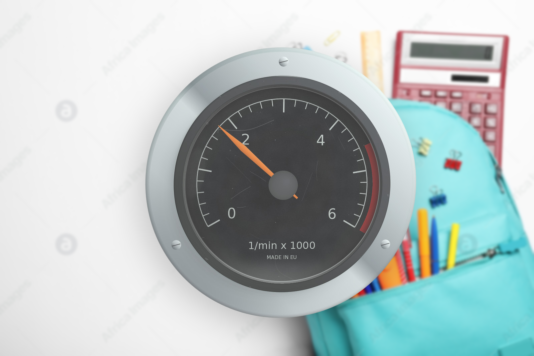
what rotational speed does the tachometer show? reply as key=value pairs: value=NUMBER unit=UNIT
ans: value=1800 unit=rpm
